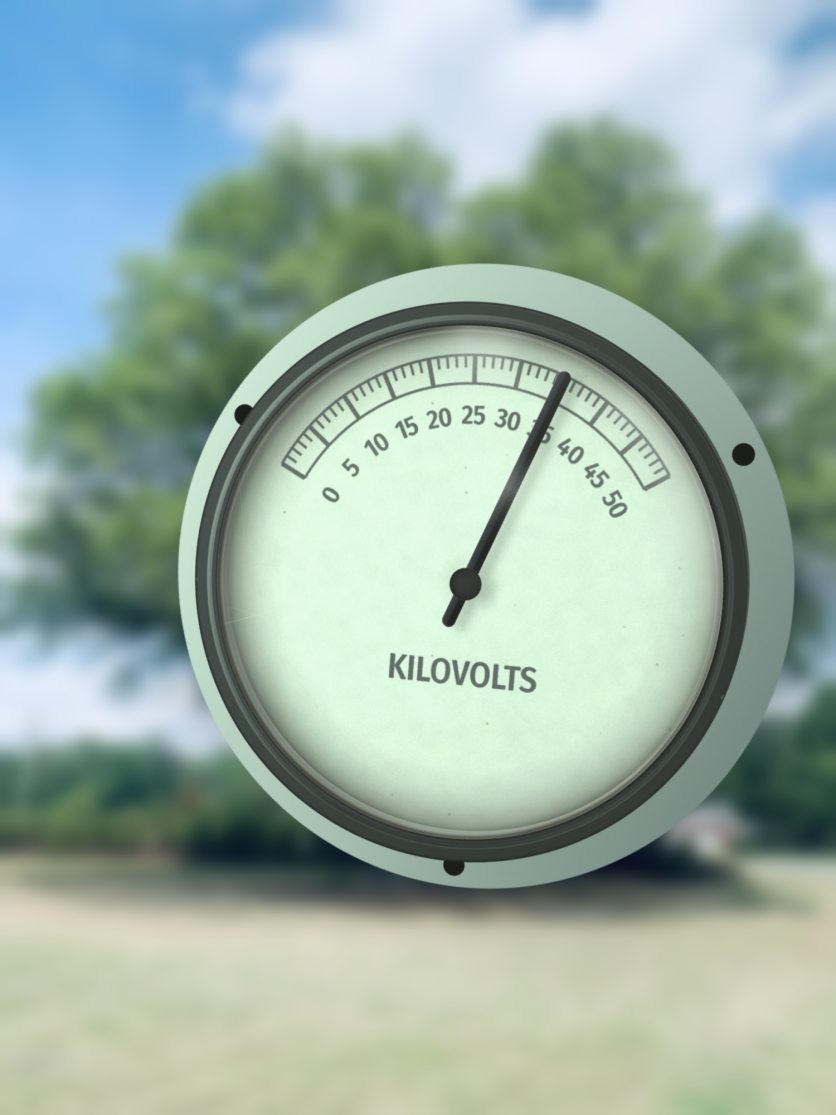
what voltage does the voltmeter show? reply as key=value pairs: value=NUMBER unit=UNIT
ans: value=35 unit=kV
